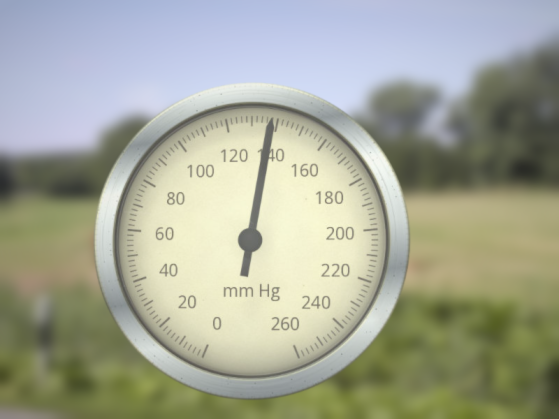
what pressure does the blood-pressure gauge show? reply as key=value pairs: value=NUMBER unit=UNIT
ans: value=138 unit=mmHg
